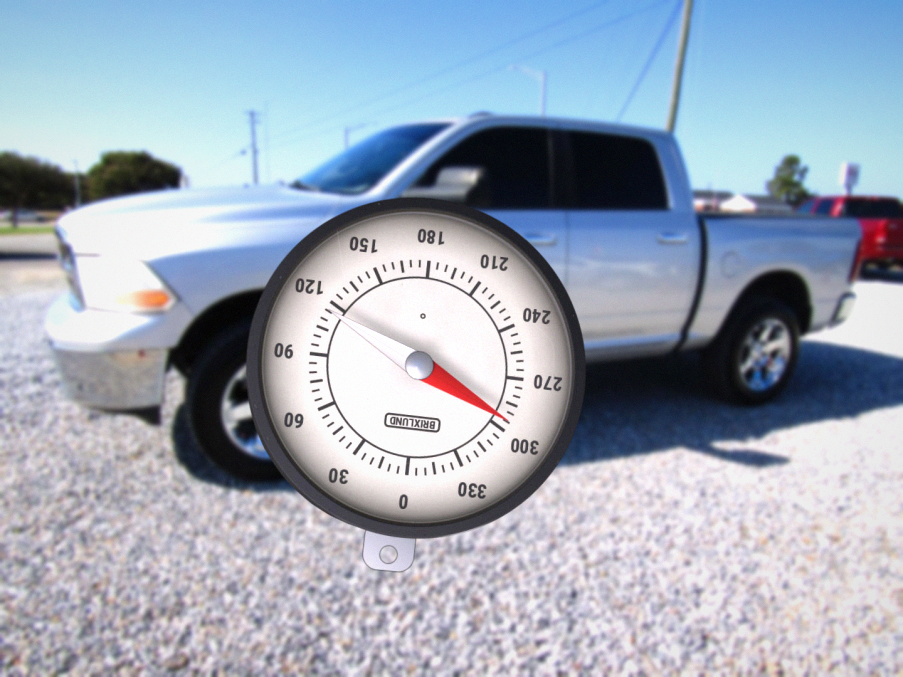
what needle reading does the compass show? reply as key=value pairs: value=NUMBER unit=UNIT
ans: value=295 unit=°
